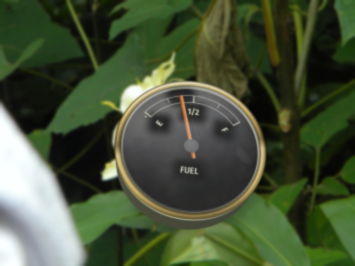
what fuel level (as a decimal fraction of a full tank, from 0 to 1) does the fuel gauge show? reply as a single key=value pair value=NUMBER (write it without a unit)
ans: value=0.375
